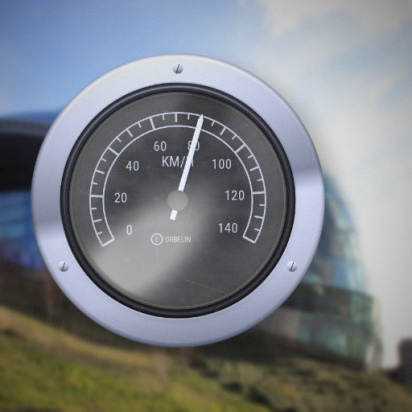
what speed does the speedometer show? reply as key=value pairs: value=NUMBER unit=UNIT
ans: value=80 unit=km/h
